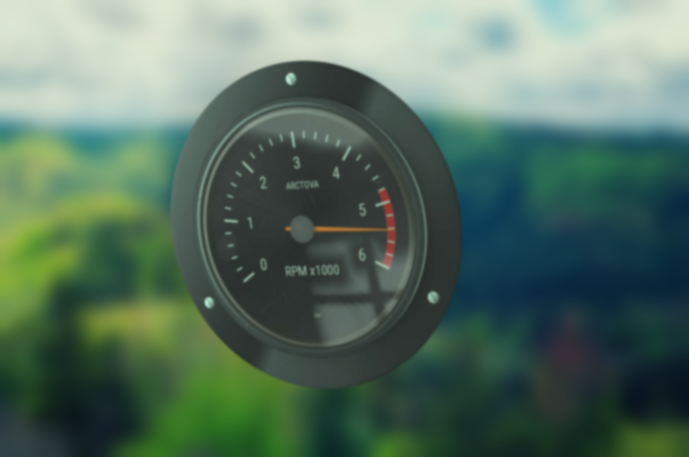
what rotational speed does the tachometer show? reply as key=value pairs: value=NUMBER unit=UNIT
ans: value=5400 unit=rpm
